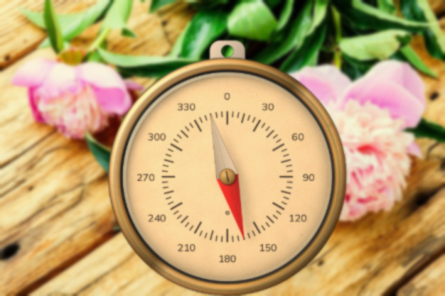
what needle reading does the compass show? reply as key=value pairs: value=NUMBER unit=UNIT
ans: value=165 unit=°
